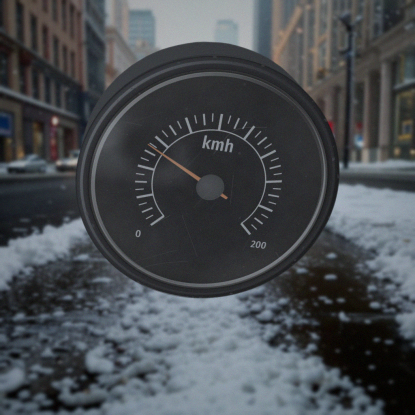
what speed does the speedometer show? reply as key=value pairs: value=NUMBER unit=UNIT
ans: value=55 unit=km/h
